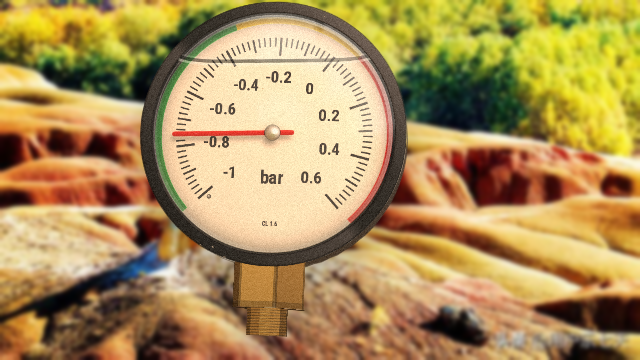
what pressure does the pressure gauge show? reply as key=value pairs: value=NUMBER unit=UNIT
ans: value=-0.76 unit=bar
